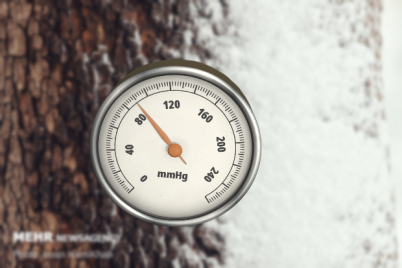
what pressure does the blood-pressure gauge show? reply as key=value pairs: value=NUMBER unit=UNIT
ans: value=90 unit=mmHg
